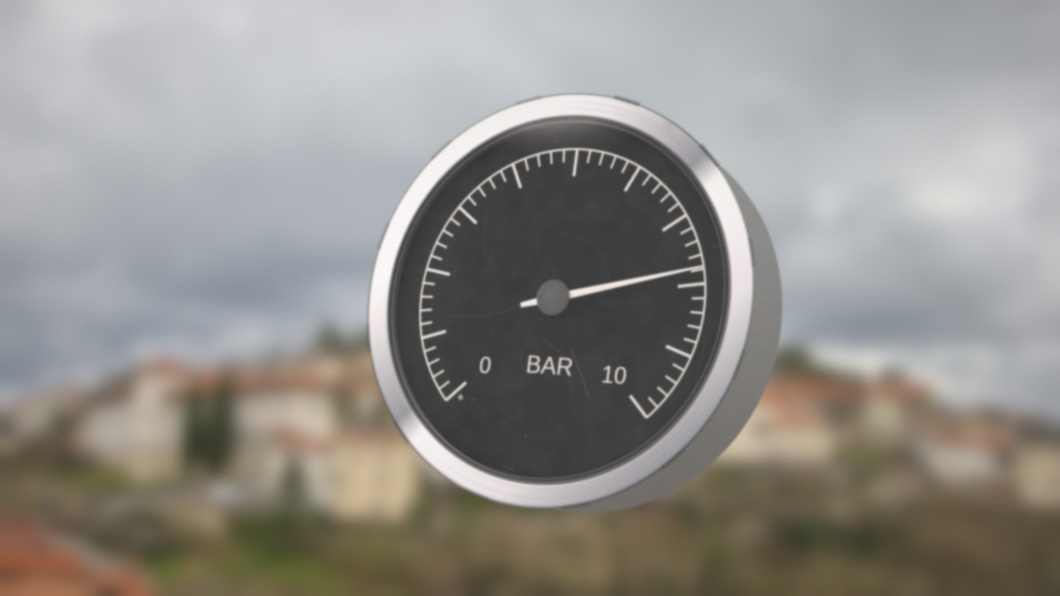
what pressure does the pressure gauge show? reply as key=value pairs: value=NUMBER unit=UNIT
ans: value=7.8 unit=bar
